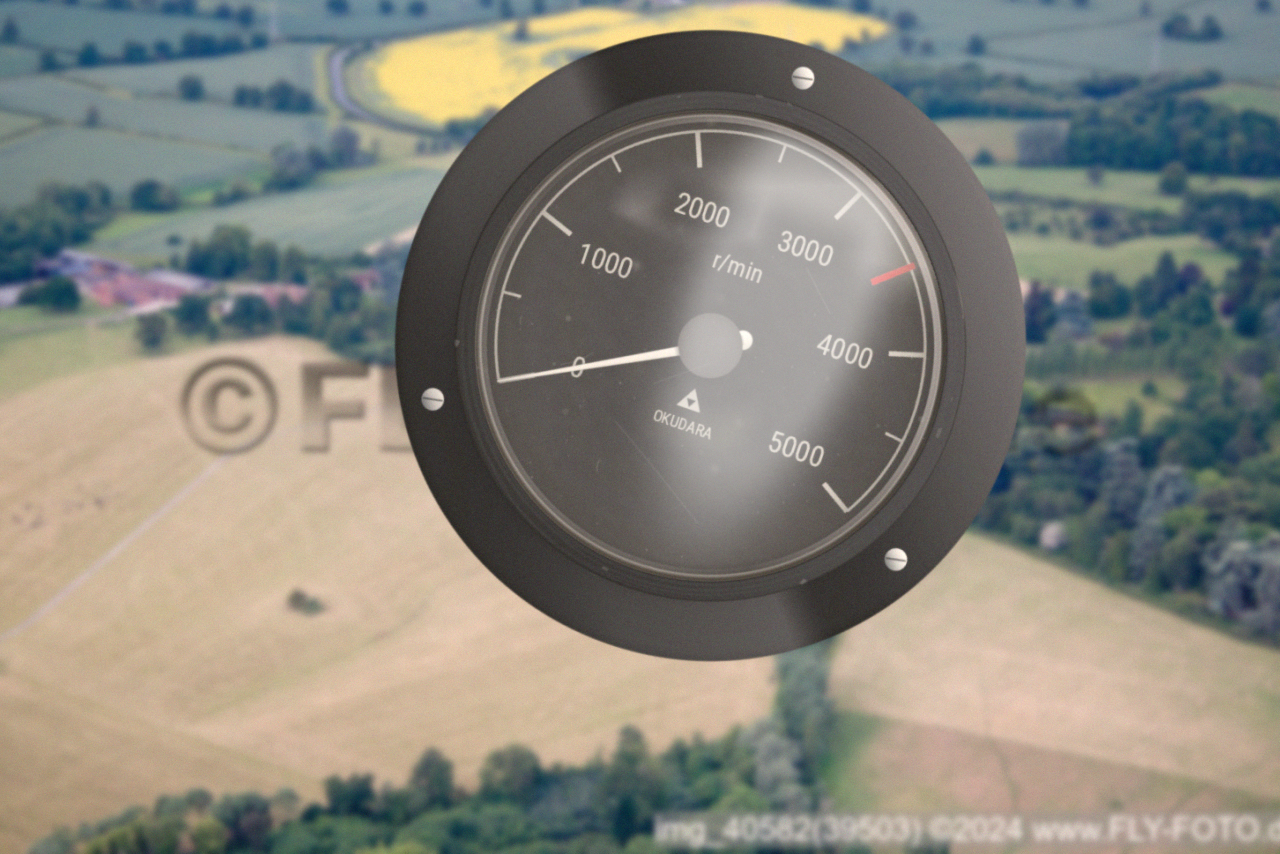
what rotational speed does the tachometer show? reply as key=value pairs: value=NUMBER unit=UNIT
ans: value=0 unit=rpm
